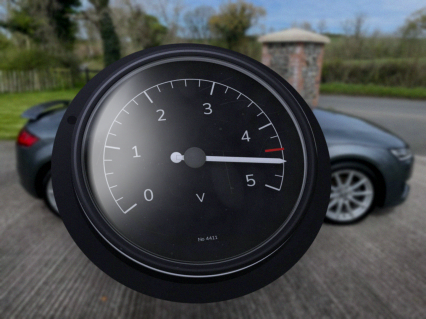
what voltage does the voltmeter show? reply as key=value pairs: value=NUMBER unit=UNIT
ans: value=4.6 unit=V
